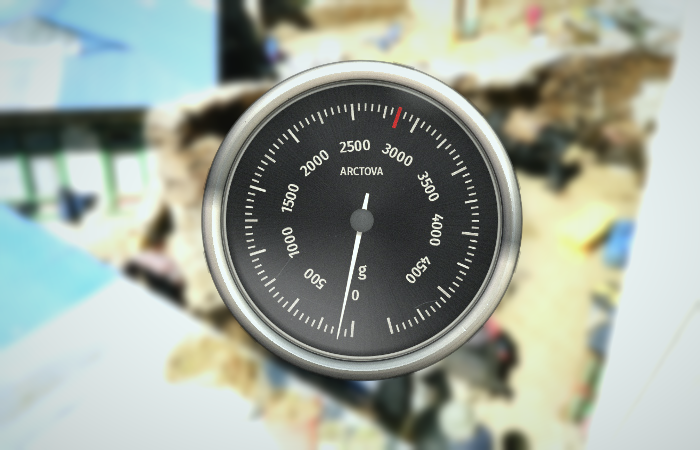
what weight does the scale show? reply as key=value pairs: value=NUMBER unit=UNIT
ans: value=100 unit=g
